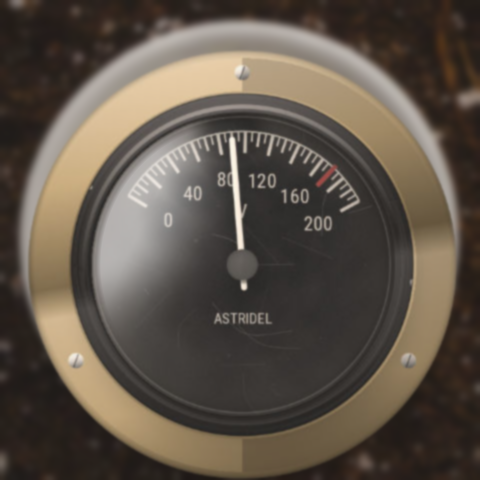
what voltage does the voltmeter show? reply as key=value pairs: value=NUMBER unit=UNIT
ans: value=90 unit=V
